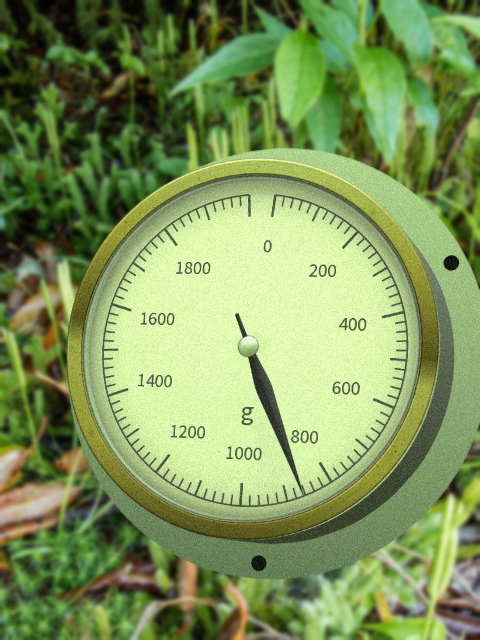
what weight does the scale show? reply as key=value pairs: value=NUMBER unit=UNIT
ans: value=860 unit=g
